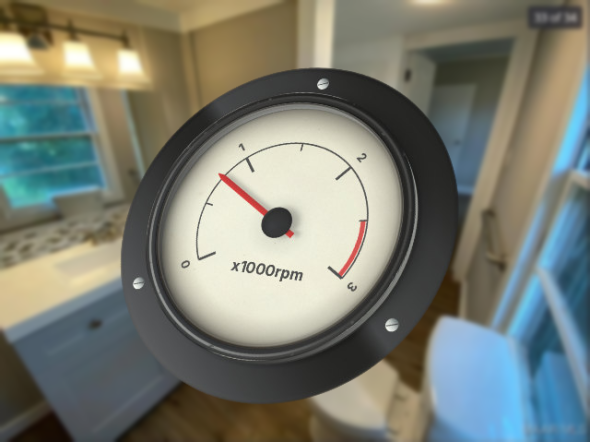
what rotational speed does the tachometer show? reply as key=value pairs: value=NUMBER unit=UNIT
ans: value=750 unit=rpm
